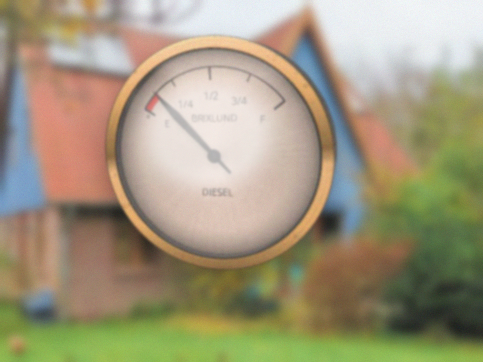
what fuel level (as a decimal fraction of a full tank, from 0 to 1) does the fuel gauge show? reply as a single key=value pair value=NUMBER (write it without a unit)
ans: value=0.125
